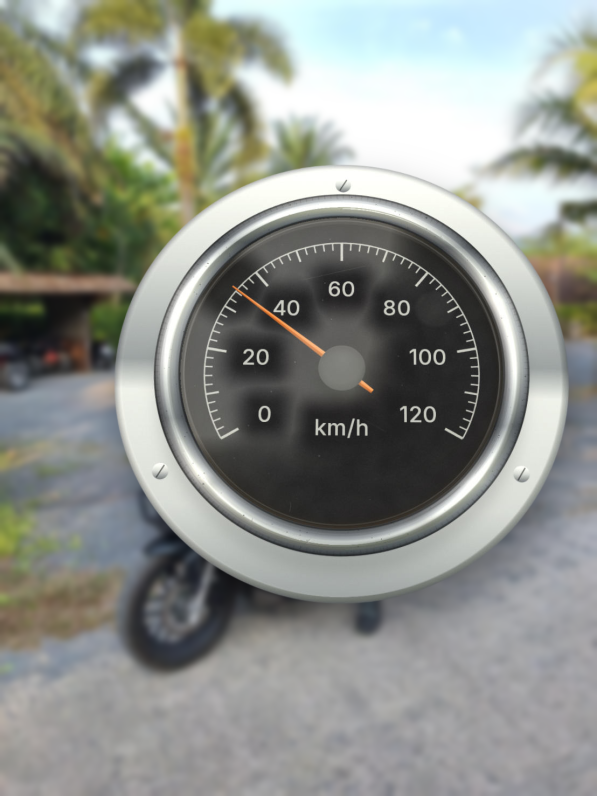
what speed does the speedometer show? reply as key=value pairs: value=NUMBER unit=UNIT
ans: value=34 unit=km/h
